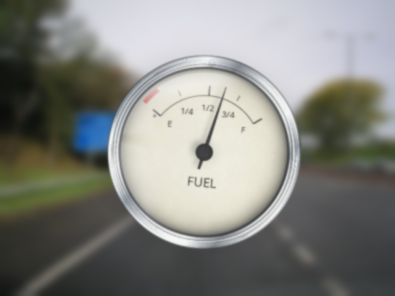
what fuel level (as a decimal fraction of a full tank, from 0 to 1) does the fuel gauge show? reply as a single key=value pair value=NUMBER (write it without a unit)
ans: value=0.625
